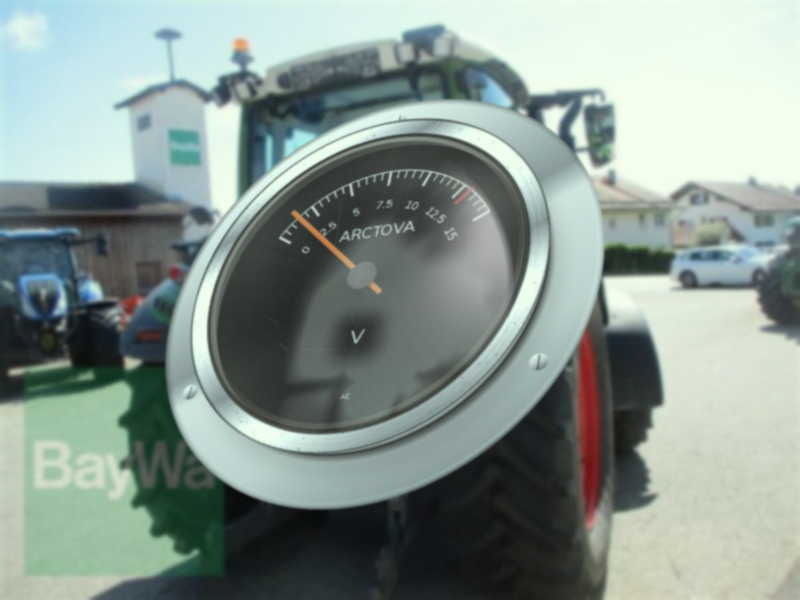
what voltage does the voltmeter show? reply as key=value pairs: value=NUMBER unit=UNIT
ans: value=1.5 unit=V
